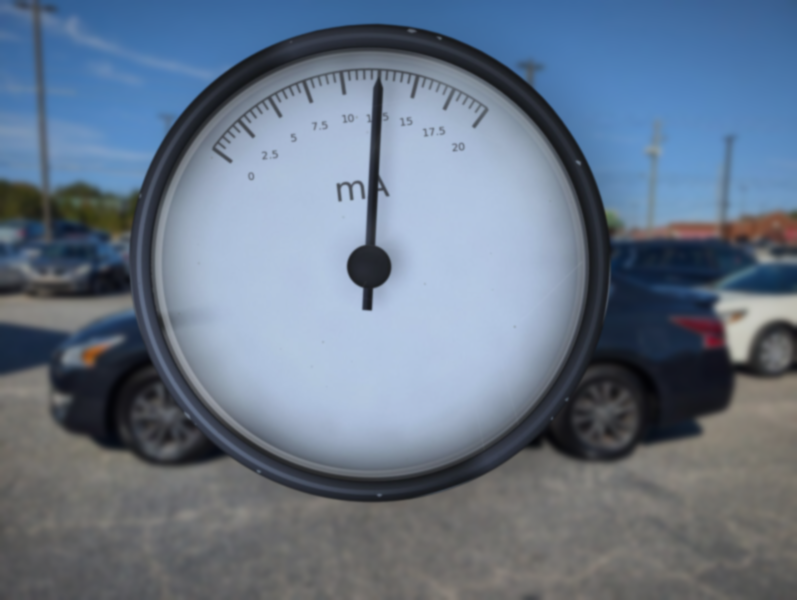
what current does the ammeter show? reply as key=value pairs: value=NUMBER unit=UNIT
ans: value=12.5 unit=mA
